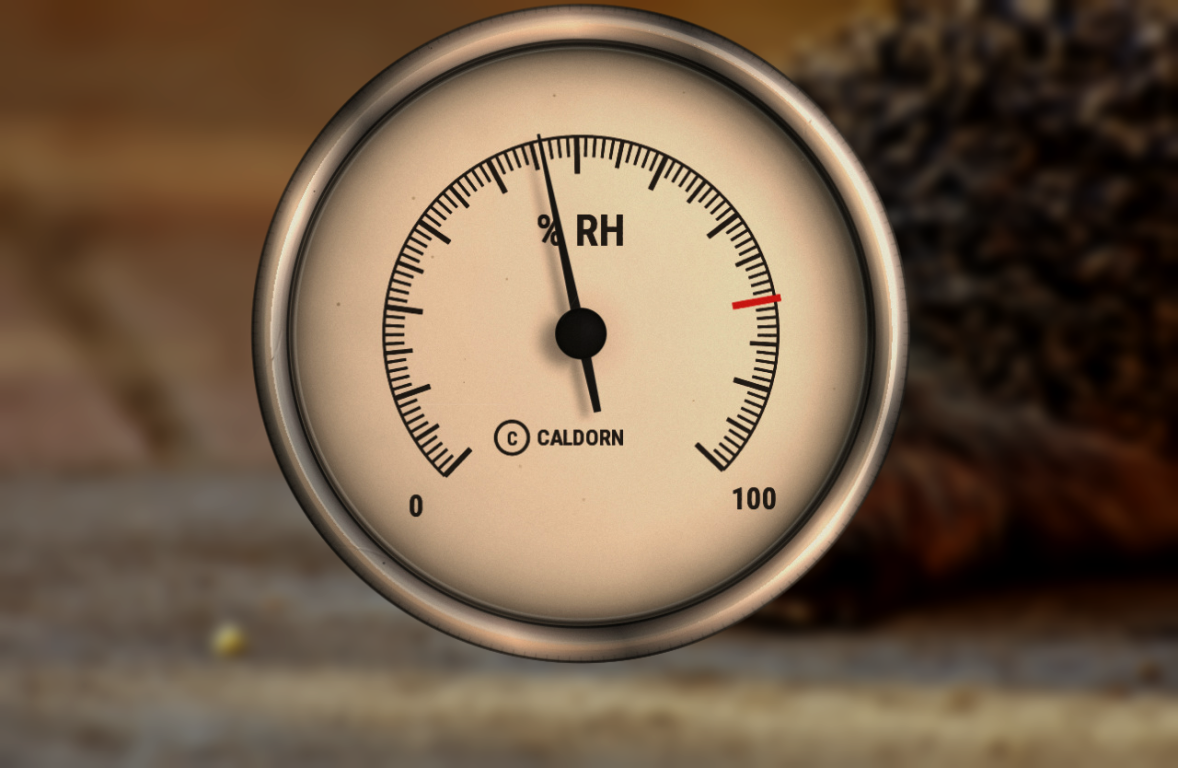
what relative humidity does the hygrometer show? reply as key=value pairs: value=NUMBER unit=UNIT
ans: value=46 unit=%
